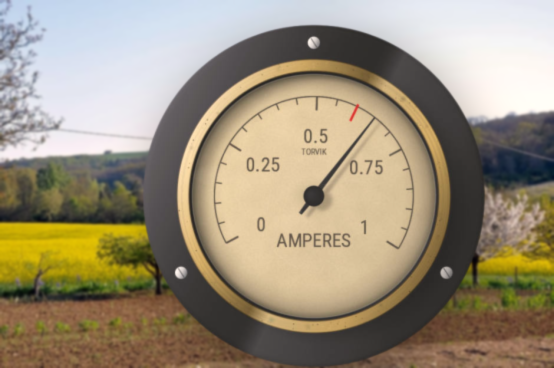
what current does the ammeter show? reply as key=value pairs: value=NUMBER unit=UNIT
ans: value=0.65 unit=A
